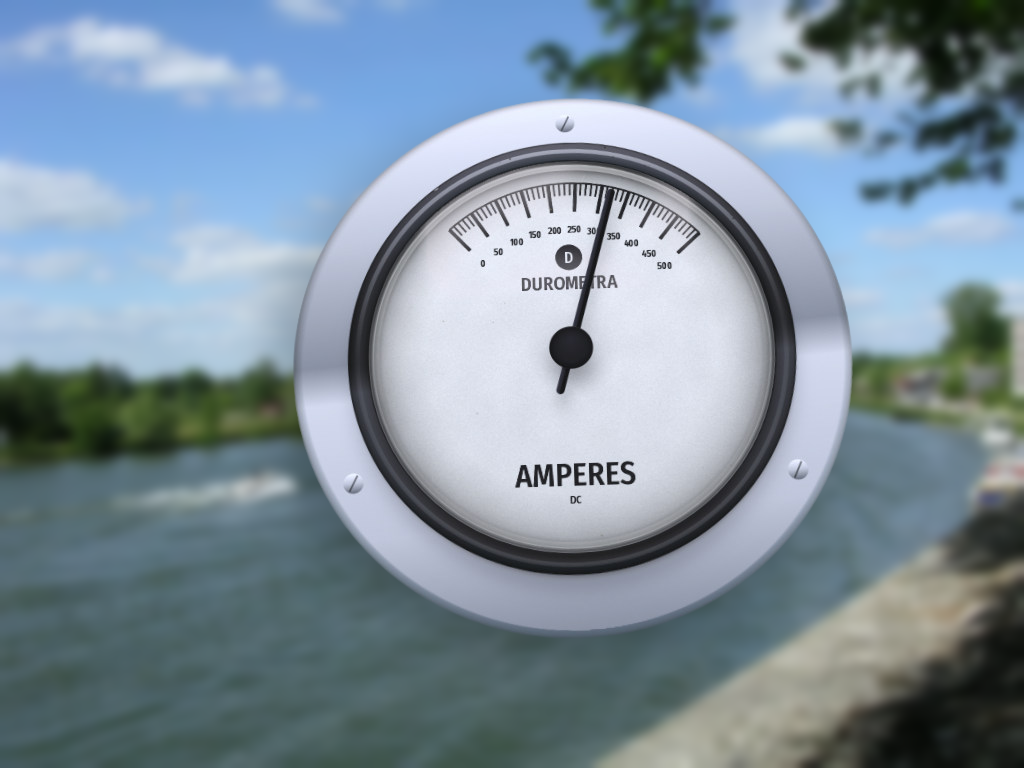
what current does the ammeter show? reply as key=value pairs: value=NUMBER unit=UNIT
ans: value=320 unit=A
